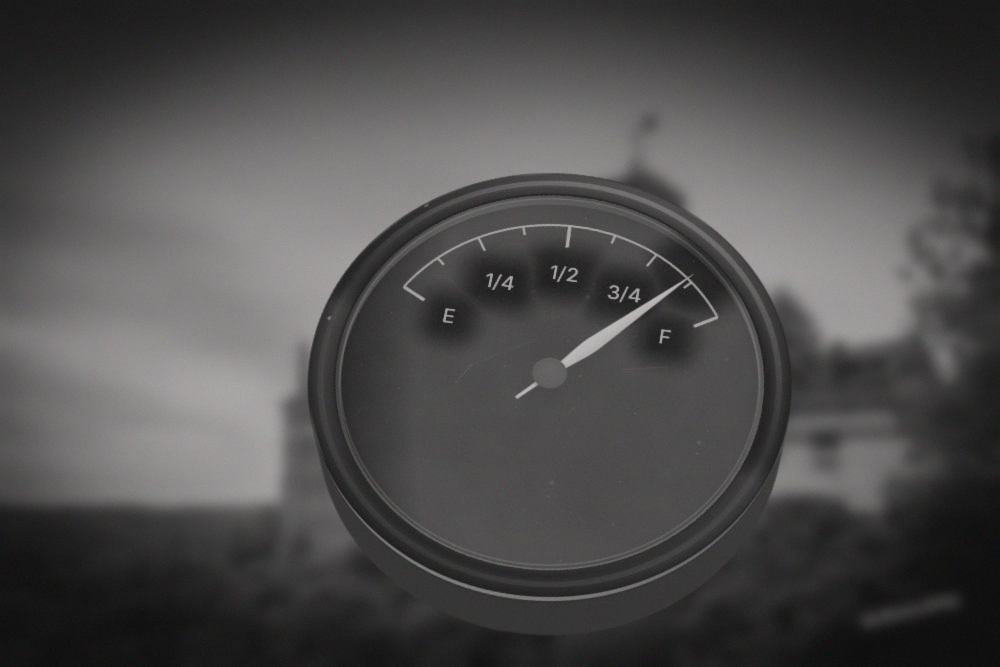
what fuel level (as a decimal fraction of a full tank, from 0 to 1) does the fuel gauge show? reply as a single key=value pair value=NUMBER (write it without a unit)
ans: value=0.875
